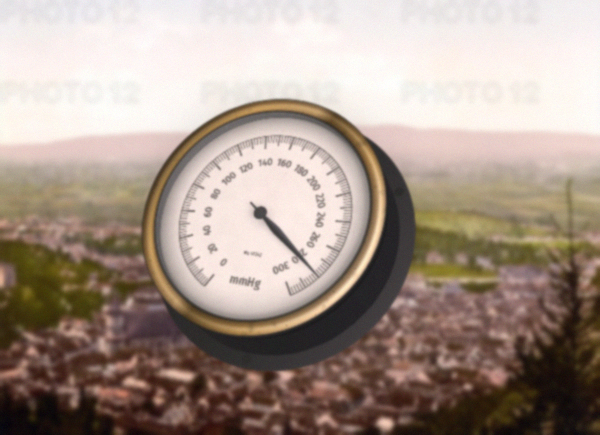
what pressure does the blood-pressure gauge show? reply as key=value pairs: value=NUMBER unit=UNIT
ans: value=280 unit=mmHg
